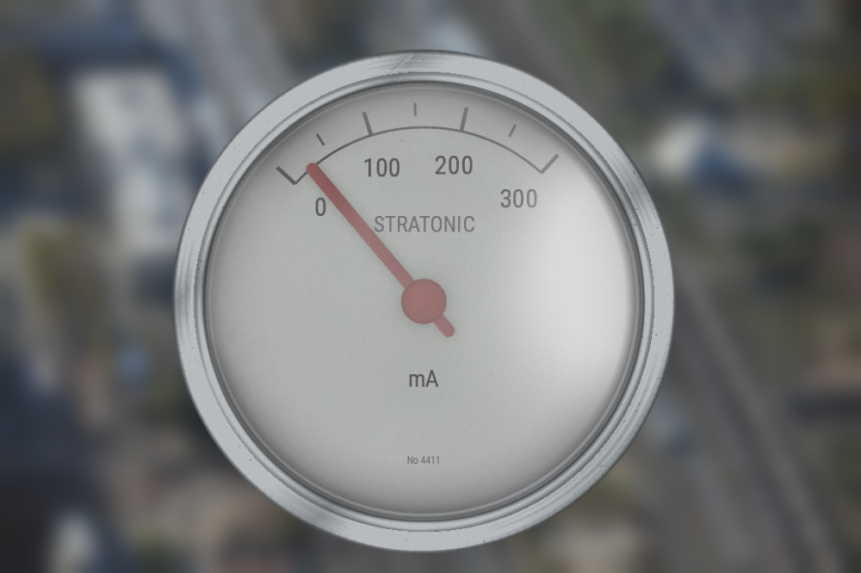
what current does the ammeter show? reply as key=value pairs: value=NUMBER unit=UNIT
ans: value=25 unit=mA
